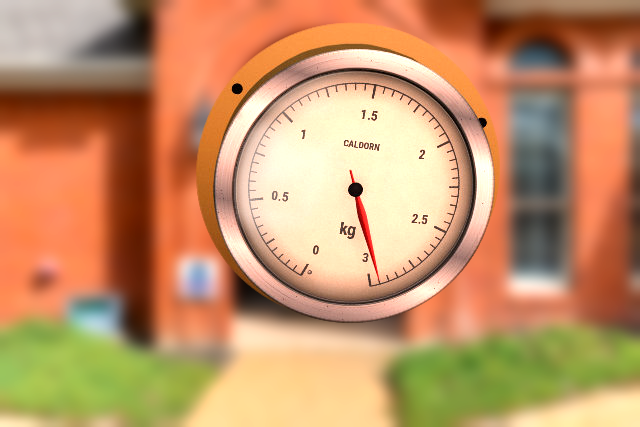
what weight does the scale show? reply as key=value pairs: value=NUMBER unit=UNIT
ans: value=2.95 unit=kg
